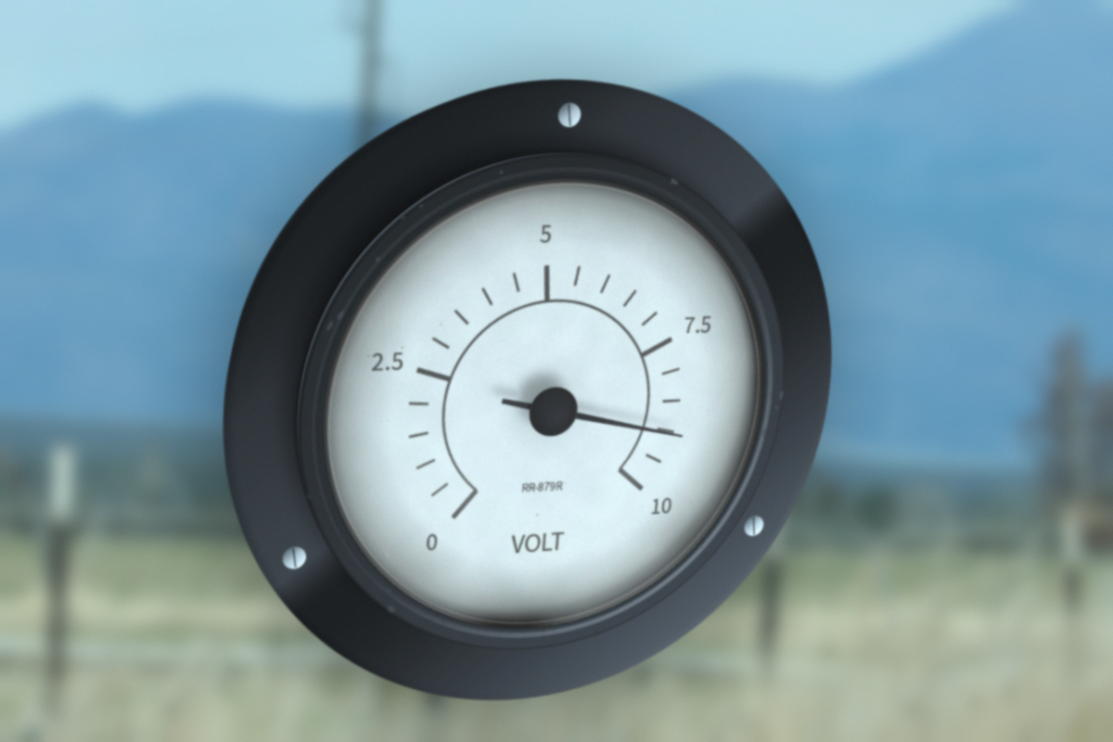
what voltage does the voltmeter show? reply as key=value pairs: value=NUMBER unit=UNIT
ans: value=9 unit=V
